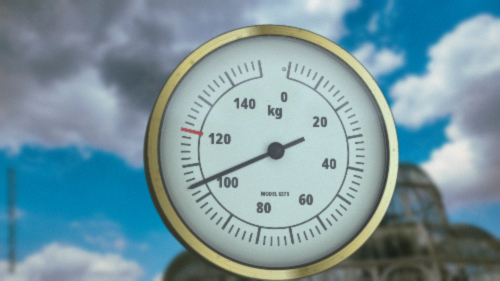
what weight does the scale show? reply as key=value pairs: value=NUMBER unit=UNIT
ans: value=104 unit=kg
